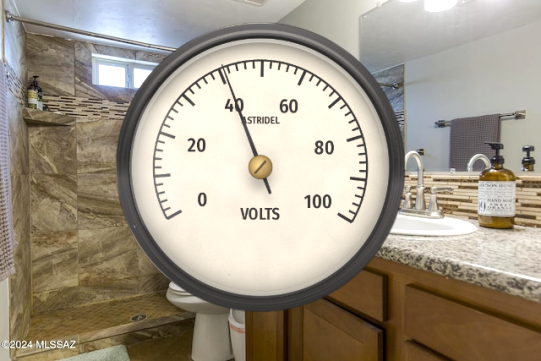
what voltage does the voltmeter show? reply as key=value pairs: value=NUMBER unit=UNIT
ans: value=41 unit=V
